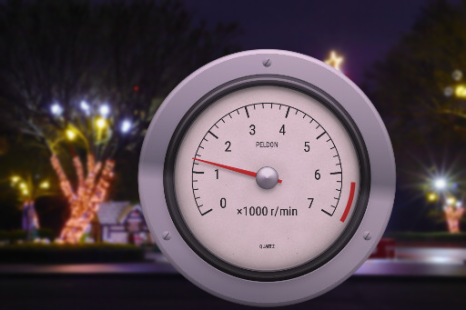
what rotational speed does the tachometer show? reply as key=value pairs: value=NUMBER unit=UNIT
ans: value=1300 unit=rpm
